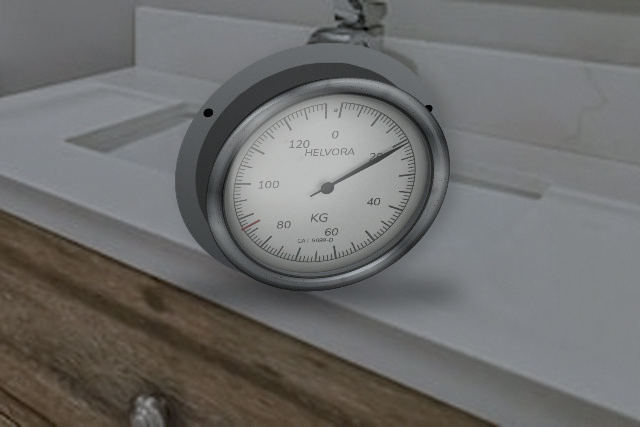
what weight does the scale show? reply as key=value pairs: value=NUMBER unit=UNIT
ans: value=20 unit=kg
